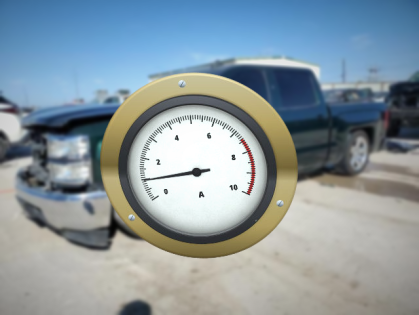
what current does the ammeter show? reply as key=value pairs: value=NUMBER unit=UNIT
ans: value=1 unit=A
